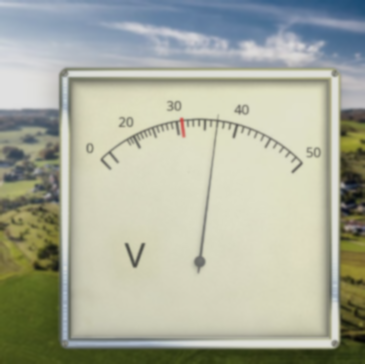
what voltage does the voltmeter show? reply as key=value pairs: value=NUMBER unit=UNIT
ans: value=37 unit=V
